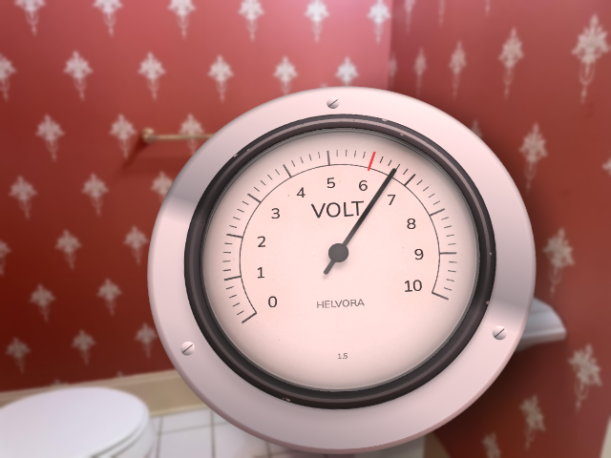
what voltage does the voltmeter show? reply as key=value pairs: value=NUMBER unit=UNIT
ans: value=6.6 unit=V
